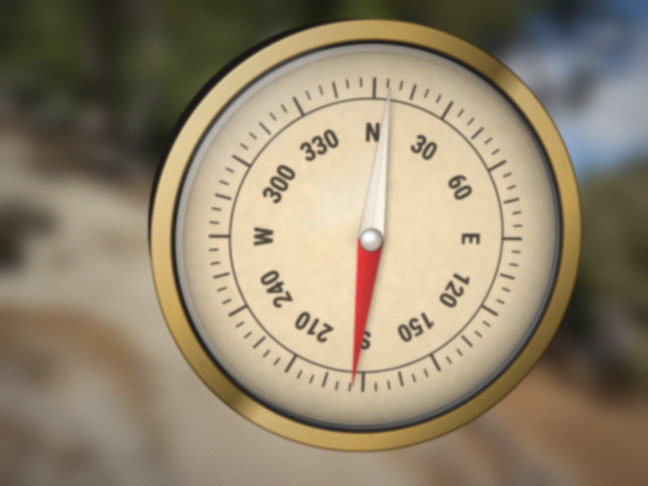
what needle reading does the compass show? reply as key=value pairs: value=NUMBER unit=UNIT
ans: value=185 unit=°
